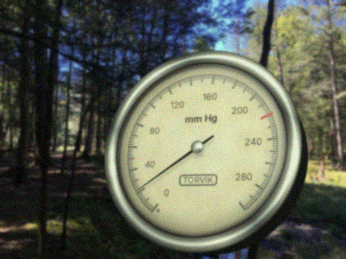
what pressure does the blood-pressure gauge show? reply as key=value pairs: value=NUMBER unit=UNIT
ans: value=20 unit=mmHg
